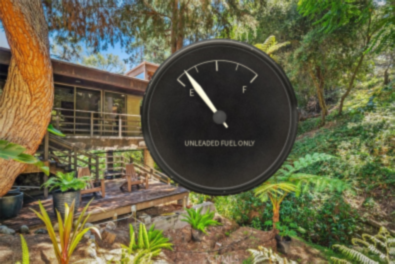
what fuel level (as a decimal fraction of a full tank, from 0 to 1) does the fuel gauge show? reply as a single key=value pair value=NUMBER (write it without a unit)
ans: value=0.125
